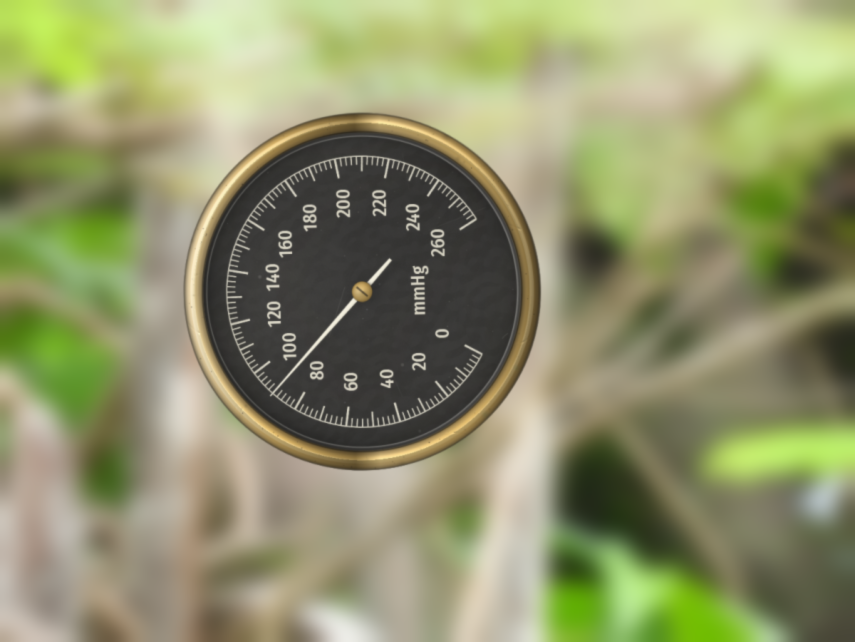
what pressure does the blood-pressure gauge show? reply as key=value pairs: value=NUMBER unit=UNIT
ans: value=90 unit=mmHg
